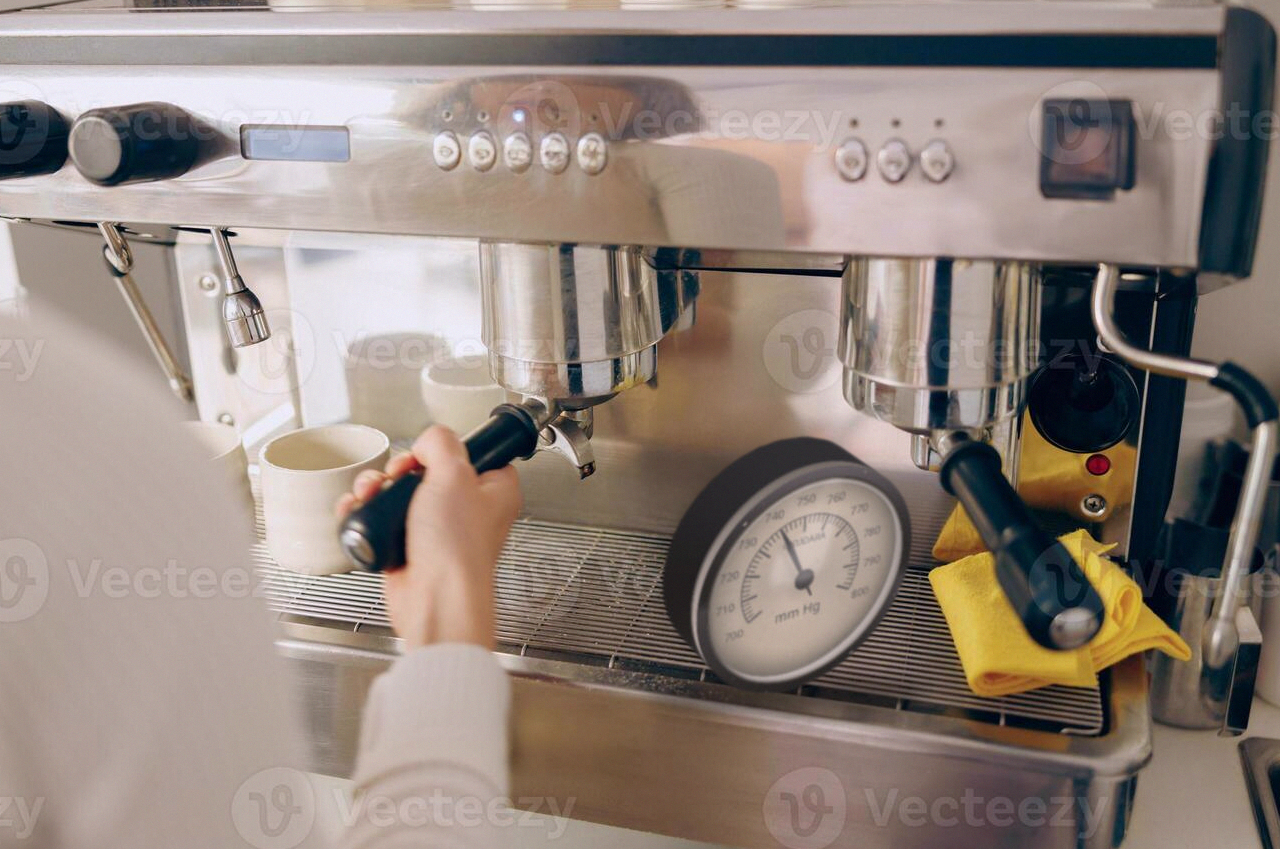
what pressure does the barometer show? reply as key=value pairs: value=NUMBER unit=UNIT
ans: value=740 unit=mmHg
